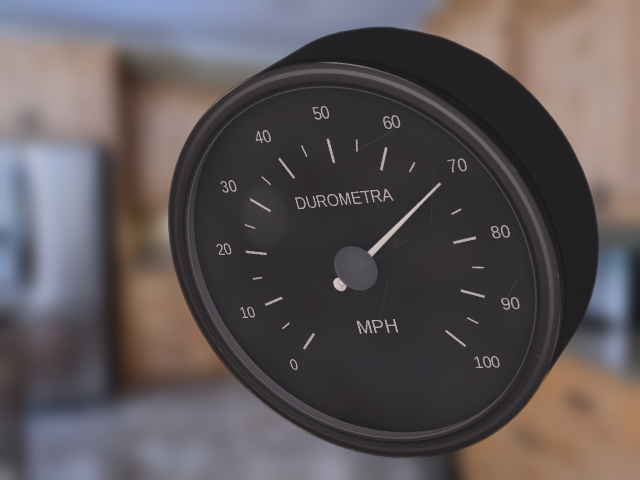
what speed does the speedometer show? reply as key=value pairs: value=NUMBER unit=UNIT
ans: value=70 unit=mph
